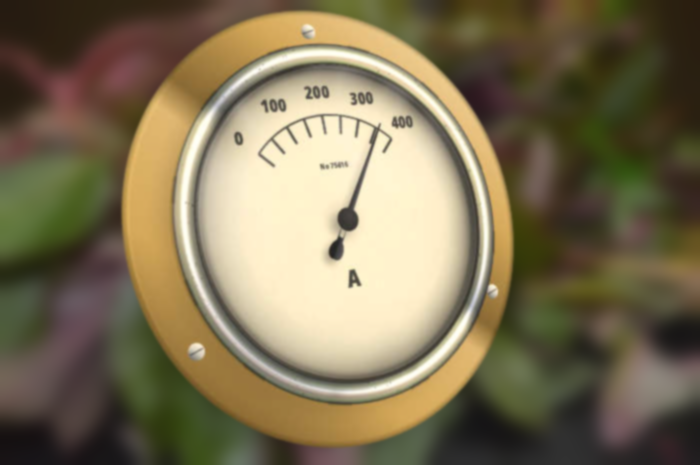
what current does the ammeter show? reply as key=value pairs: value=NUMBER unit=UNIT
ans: value=350 unit=A
